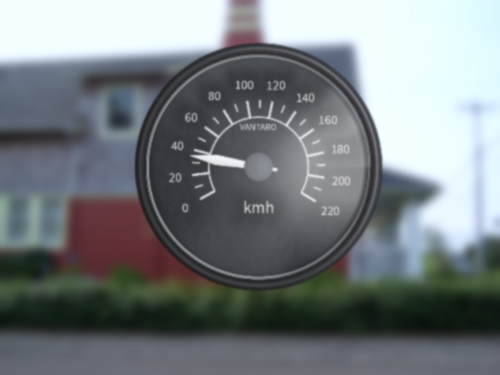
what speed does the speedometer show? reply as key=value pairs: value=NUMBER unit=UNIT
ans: value=35 unit=km/h
